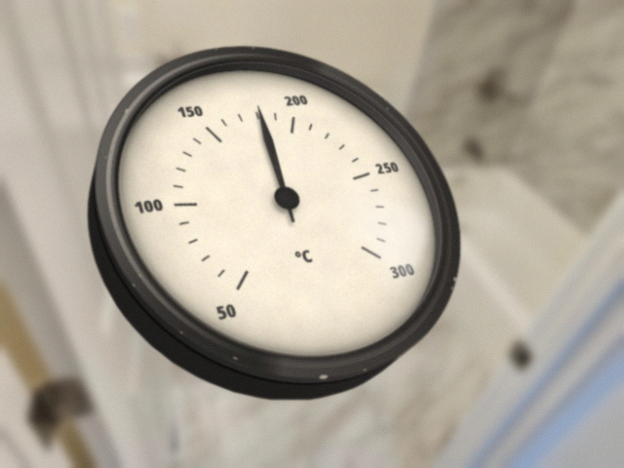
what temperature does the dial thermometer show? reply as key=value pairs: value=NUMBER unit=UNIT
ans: value=180 unit=°C
